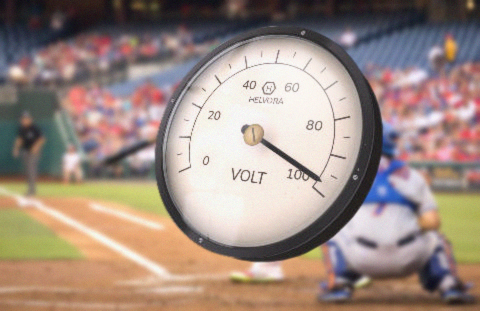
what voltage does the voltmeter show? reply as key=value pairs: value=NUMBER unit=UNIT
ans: value=97.5 unit=V
